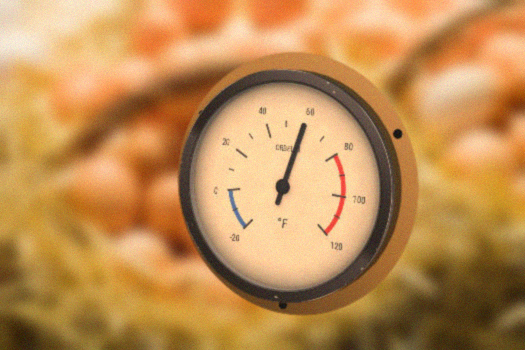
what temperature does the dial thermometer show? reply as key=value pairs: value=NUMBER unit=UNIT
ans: value=60 unit=°F
